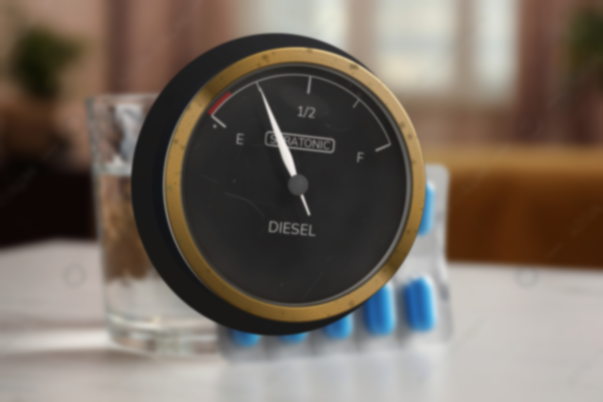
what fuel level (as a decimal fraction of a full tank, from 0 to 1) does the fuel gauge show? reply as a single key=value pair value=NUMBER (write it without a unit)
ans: value=0.25
